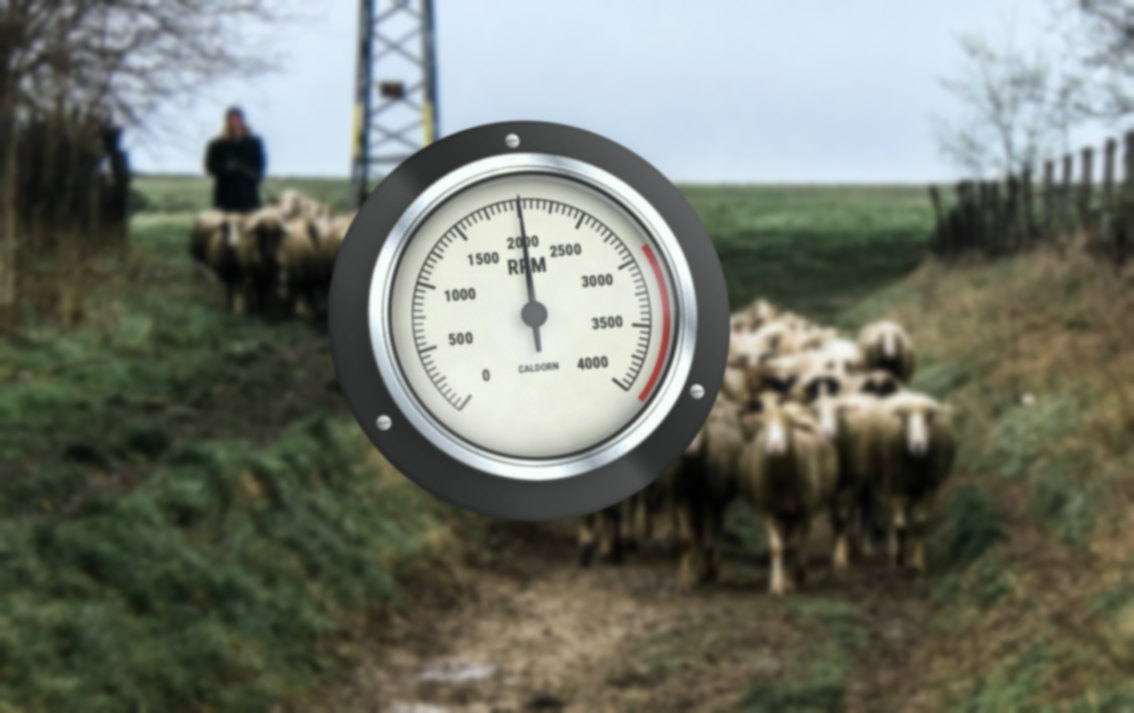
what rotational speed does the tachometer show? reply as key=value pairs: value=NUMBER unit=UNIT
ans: value=2000 unit=rpm
